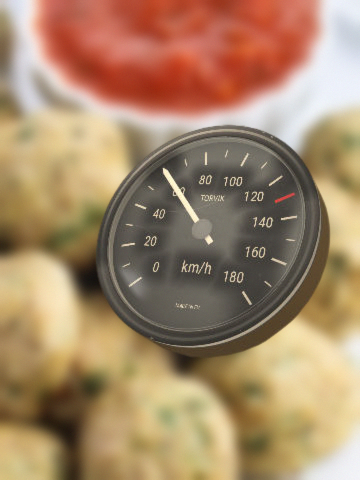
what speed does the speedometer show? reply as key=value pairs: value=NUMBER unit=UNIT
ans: value=60 unit=km/h
